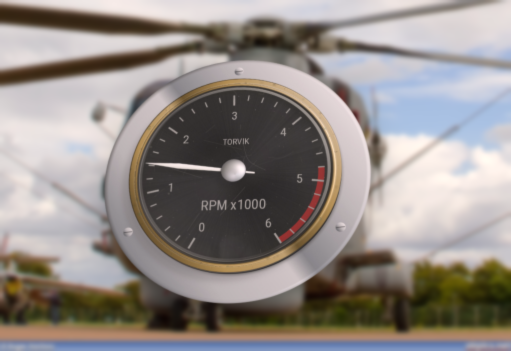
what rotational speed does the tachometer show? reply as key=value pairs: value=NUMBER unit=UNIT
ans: value=1400 unit=rpm
